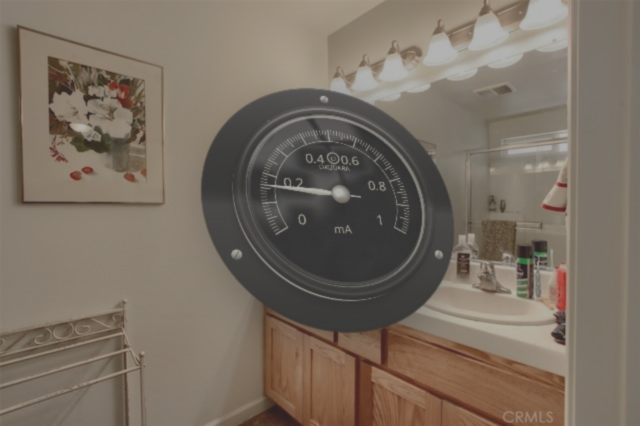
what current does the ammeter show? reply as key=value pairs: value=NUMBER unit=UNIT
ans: value=0.15 unit=mA
